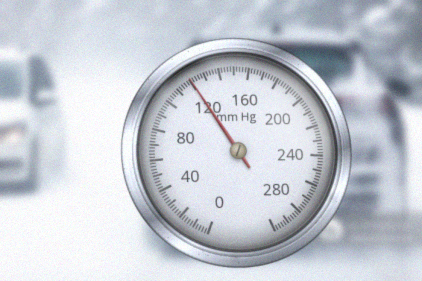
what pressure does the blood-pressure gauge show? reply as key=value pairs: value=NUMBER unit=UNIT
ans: value=120 unit=mmHg
